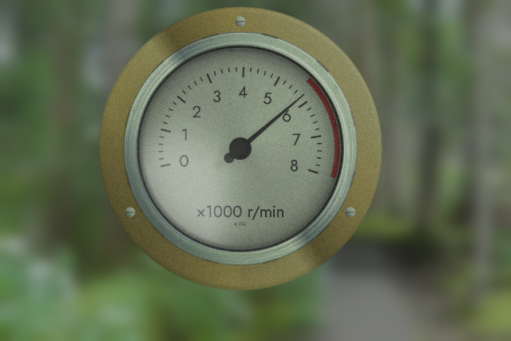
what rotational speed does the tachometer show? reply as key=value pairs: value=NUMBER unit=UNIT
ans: value=5800 unit=rpm
